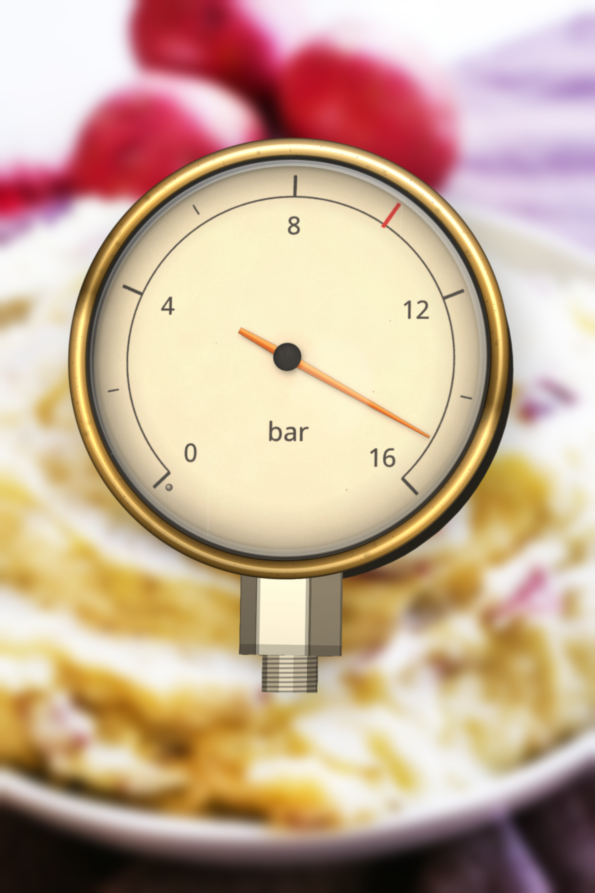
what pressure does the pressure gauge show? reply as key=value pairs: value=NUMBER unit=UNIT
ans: value=15 unit=bar
